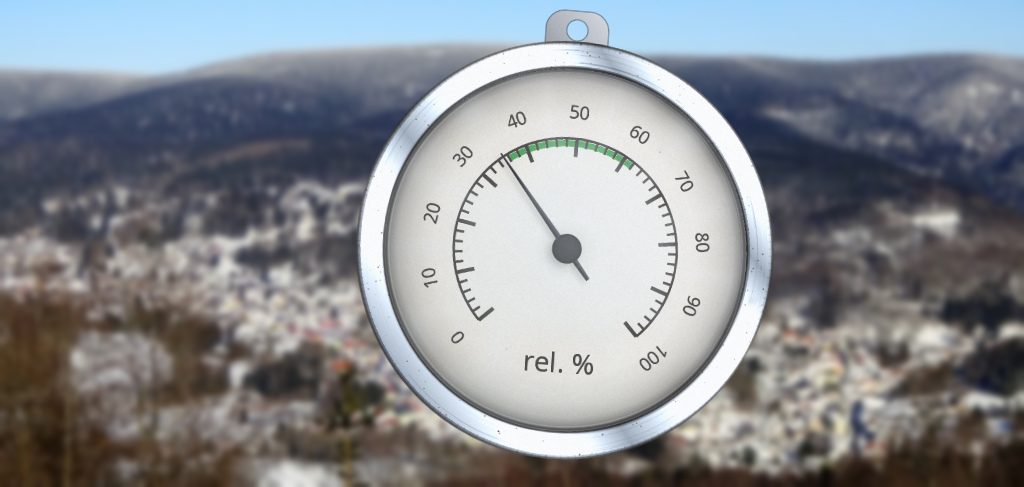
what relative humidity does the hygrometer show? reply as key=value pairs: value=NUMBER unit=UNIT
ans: value=35 unit=%
